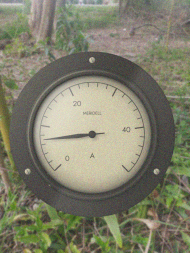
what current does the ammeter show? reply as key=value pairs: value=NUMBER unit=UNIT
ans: value=7 unit=A
